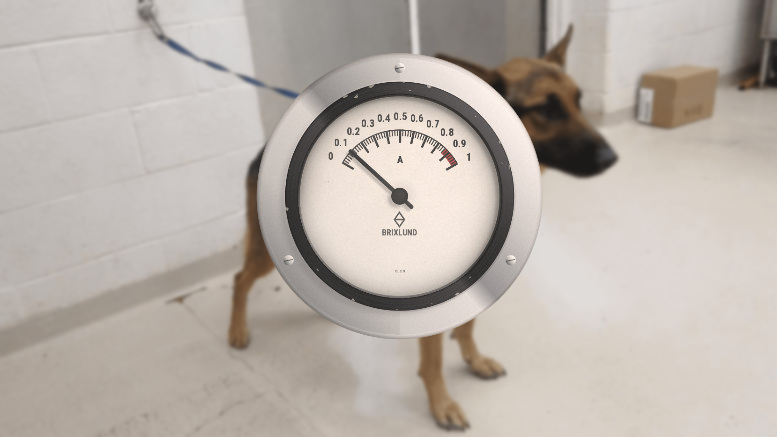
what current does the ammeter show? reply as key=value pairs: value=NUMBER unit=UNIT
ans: value=0.1 unit=A
